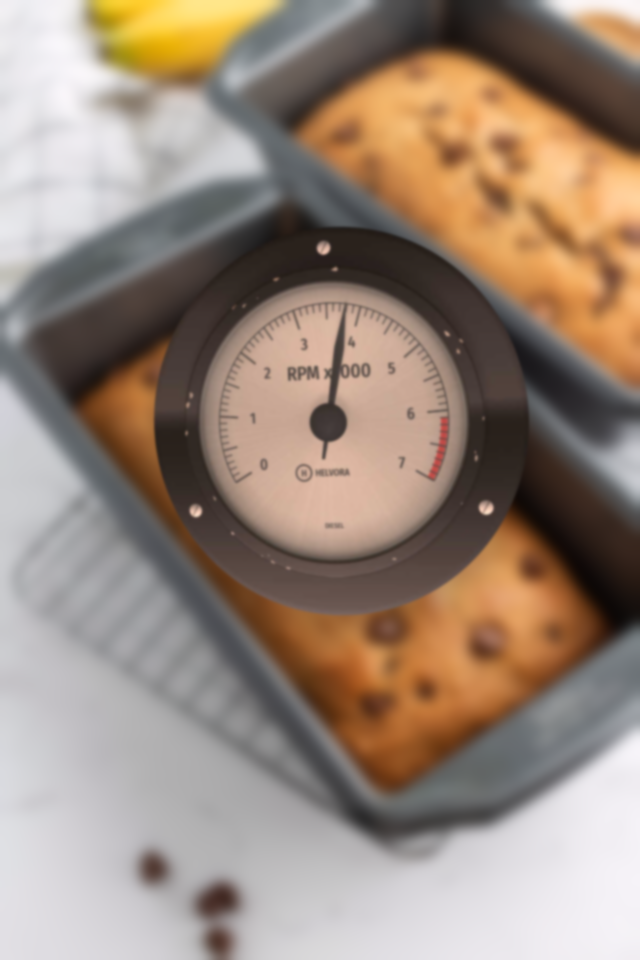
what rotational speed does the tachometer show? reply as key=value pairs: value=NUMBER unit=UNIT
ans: value=3800 unit=rpm
